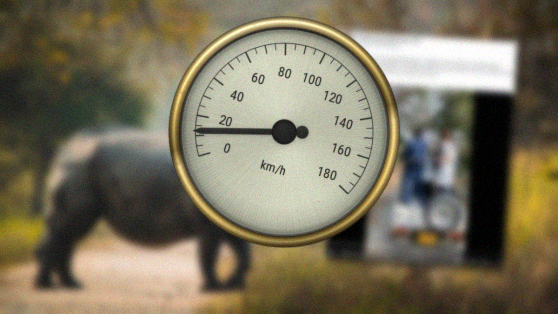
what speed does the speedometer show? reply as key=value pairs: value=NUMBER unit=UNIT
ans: value=12.5 unit=km/h
